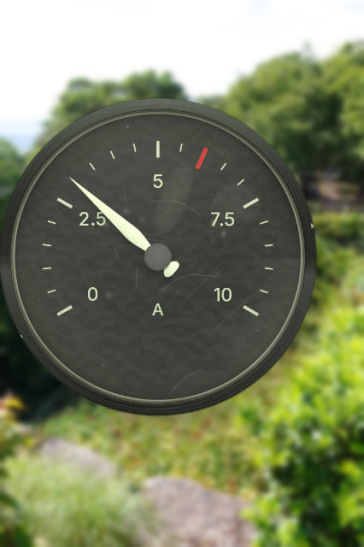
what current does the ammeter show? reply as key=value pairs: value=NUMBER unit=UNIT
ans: value=3 unit=A
